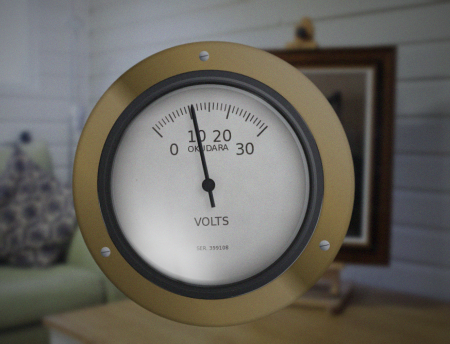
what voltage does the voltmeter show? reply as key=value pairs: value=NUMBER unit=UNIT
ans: value=11 unit=V
